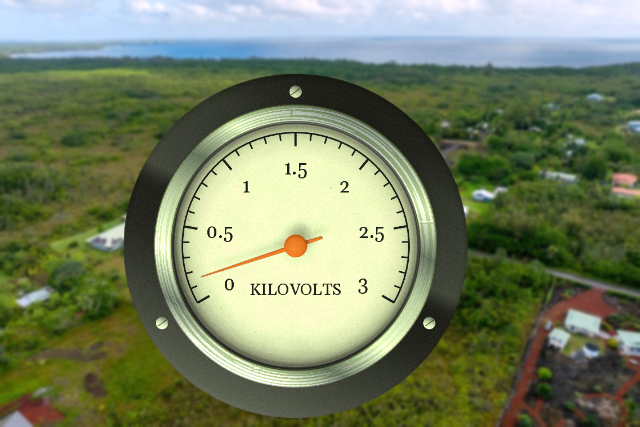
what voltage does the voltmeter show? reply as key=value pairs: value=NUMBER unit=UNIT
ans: value=0.15 unit=kV
